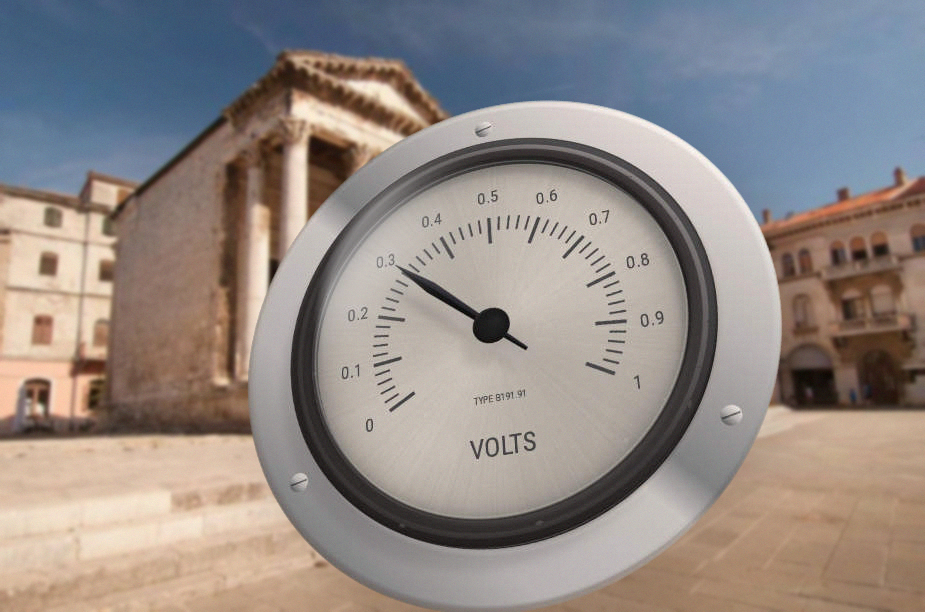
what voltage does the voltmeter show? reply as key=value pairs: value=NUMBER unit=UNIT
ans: value=0.3 unit=V
